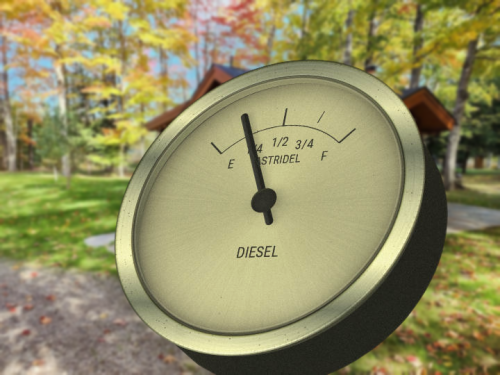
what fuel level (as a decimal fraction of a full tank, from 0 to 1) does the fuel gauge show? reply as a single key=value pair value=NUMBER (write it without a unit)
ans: value=0.25
